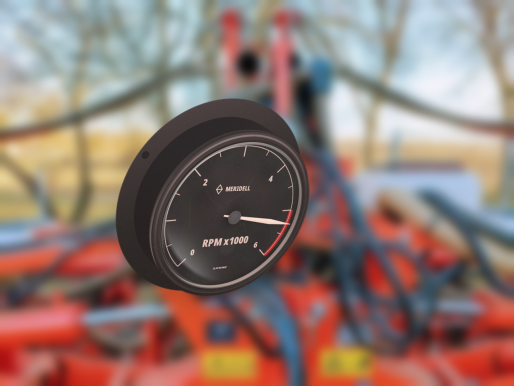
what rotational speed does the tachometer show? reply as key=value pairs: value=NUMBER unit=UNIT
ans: value=5250 unit=rpm
